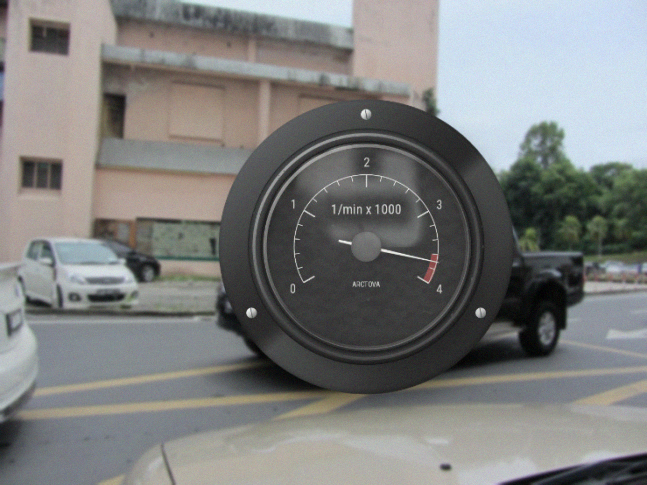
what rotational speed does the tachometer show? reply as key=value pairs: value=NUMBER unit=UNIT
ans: value=3700 unit=rpm
